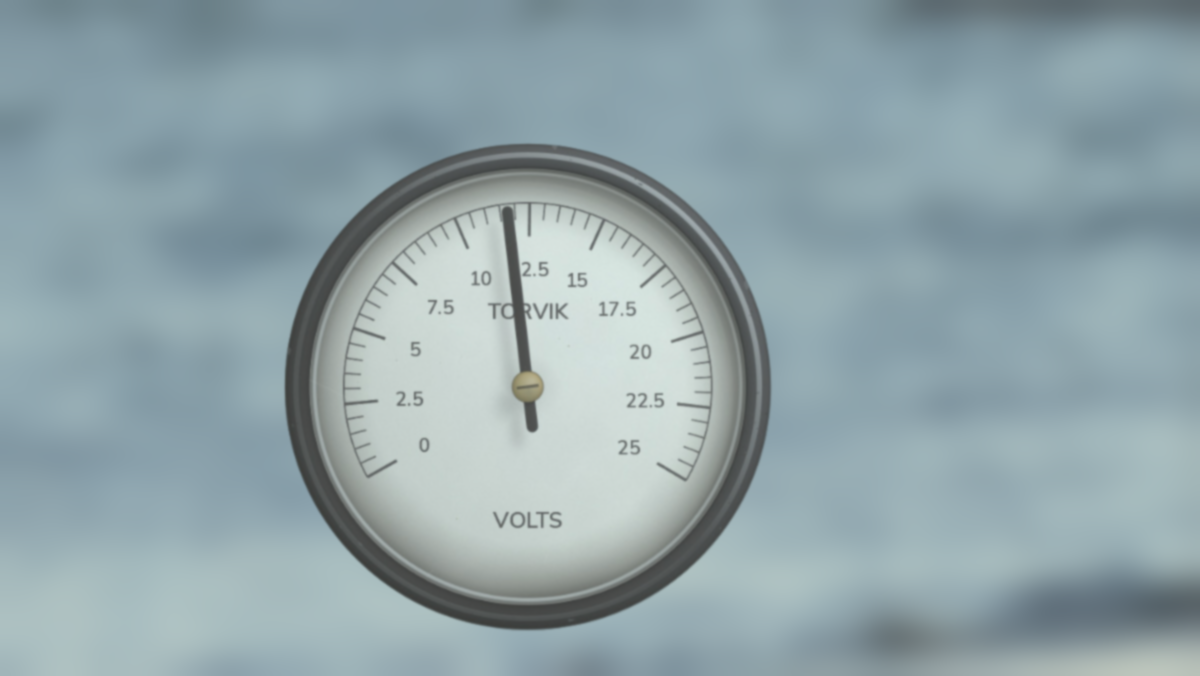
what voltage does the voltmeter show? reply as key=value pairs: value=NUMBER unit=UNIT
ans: value=11.75 unit=V
